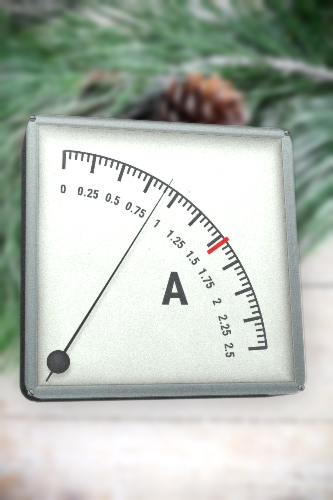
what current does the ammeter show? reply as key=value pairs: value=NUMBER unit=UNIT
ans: value=0.9 unit=A
